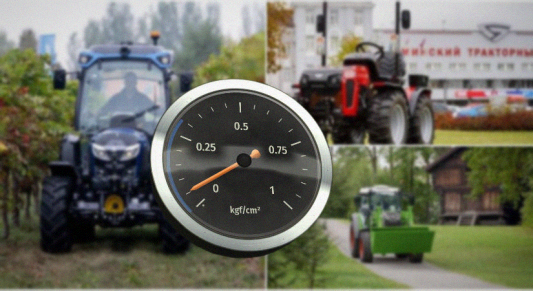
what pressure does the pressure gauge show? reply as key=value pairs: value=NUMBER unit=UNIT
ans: value=0.05 unit=kg/cm²
